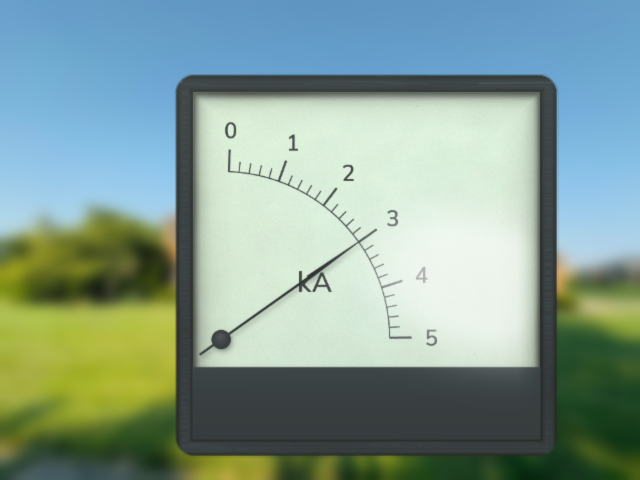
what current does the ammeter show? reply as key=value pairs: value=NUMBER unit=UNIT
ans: value=3 unit=kA
